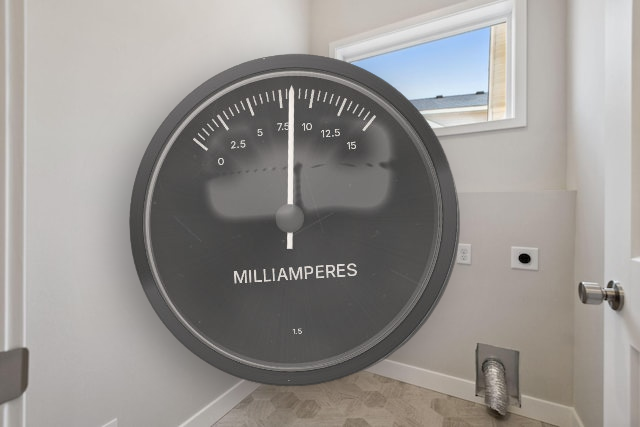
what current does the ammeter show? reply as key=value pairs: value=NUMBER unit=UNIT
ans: value=8.5 unit=mA
